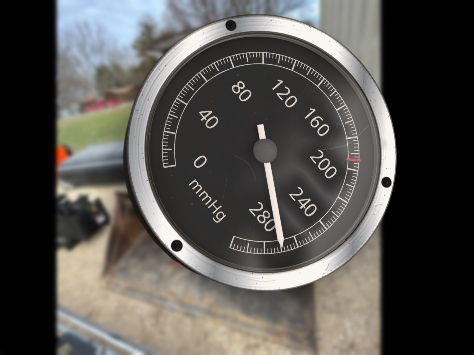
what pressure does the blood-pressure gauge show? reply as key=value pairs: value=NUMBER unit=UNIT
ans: value=270 unit=mmHg
